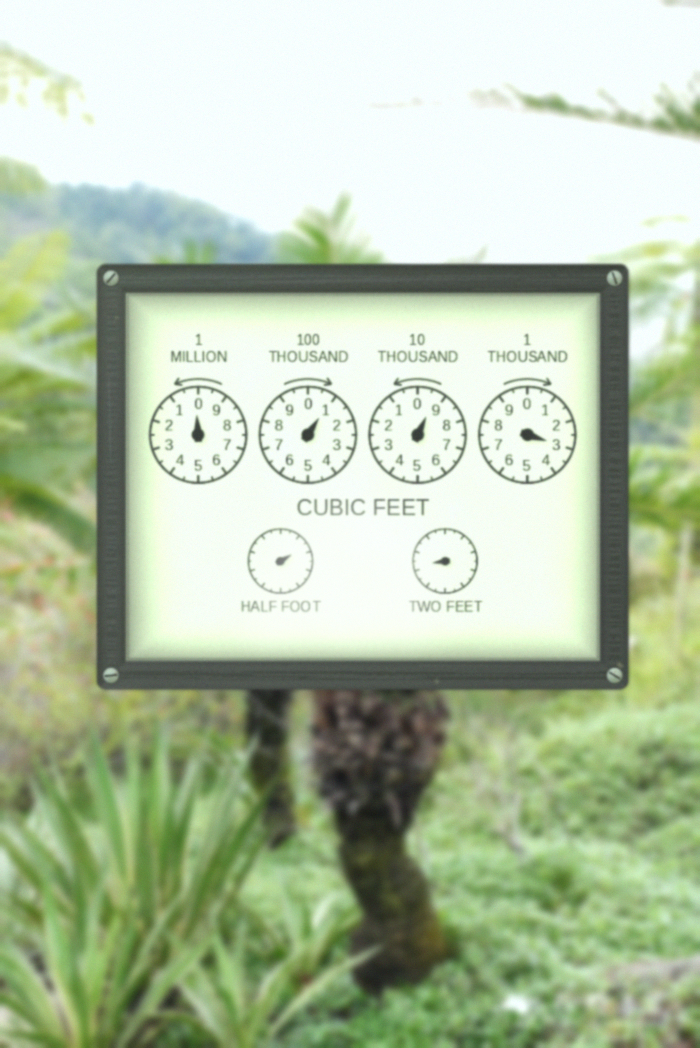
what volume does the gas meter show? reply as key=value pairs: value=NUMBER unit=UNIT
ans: value=9300 unit=ft³
